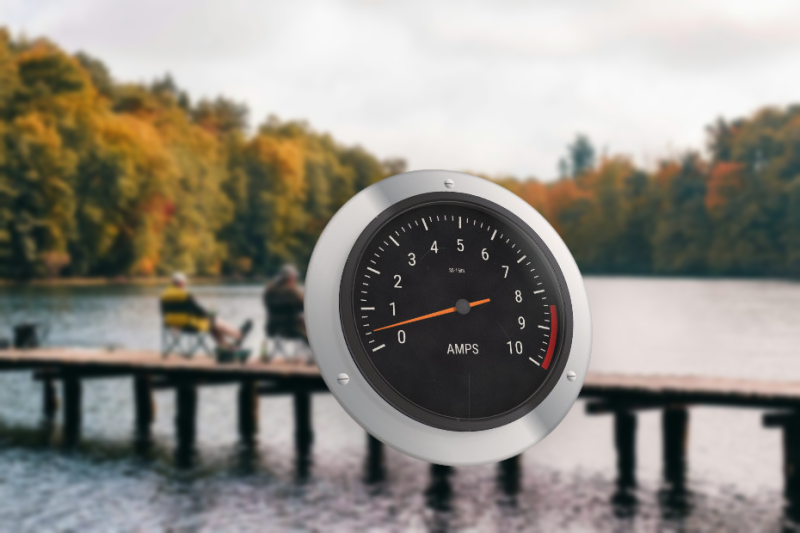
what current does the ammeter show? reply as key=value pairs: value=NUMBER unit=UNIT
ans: value=0.4 unit=A
